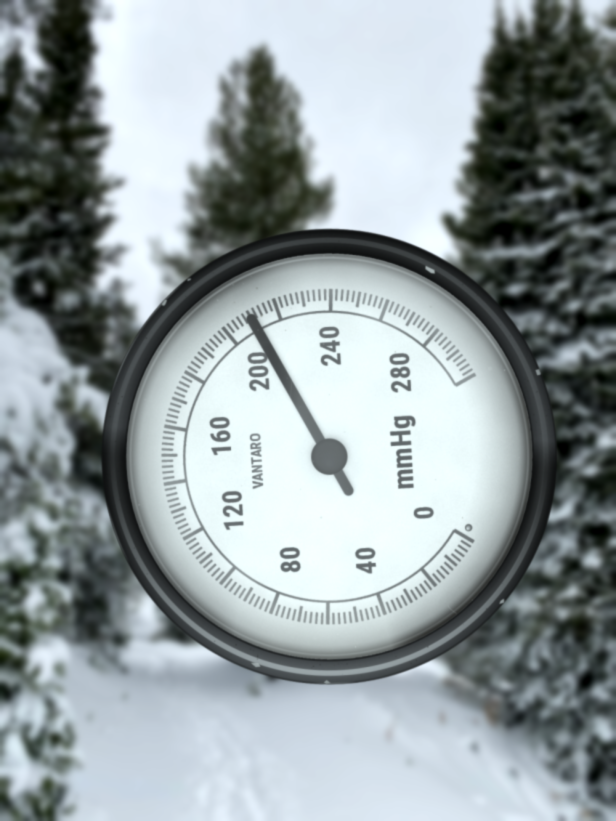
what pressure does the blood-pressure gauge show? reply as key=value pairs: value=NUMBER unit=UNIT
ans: value=210 unit=mmHg
